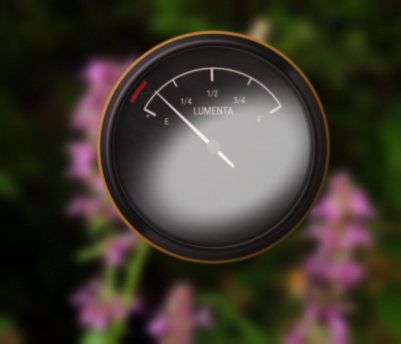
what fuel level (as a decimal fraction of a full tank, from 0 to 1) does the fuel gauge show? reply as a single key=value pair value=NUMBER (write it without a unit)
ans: value=0.125
